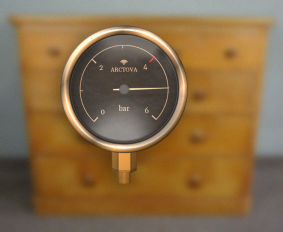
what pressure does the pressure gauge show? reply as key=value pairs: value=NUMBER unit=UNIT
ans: value=5 unit=bar
